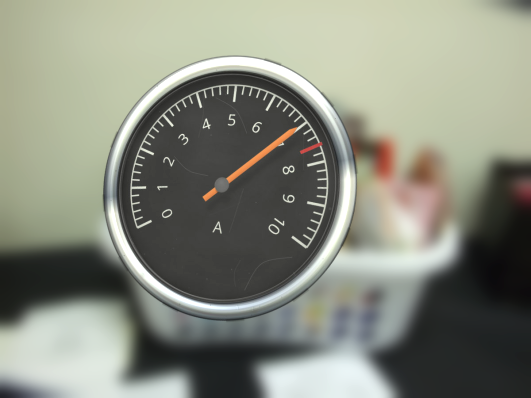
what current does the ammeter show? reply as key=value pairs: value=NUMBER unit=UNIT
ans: value=7 unit=A
